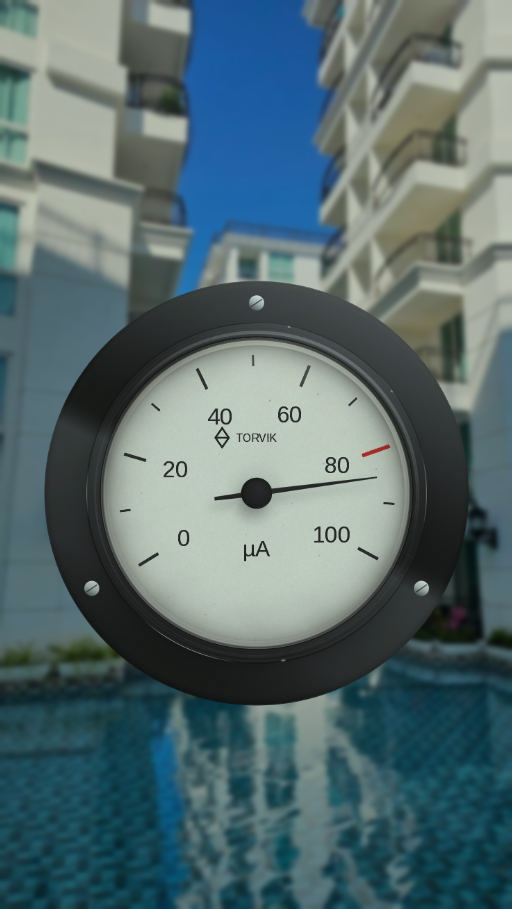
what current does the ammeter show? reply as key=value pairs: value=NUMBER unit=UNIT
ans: value=85 unit=µA
